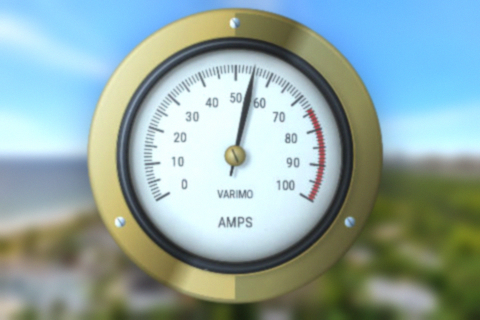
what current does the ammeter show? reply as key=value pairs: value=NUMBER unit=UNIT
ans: value=55 unit=A
